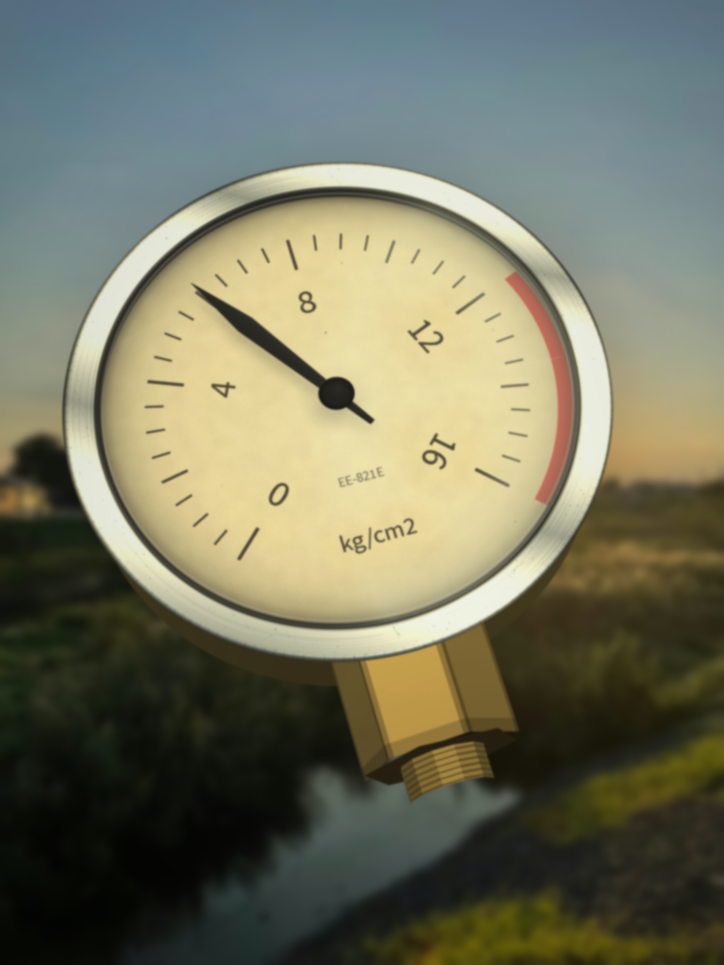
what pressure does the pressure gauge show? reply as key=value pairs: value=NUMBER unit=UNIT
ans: value=6 unit=kg/cm²
